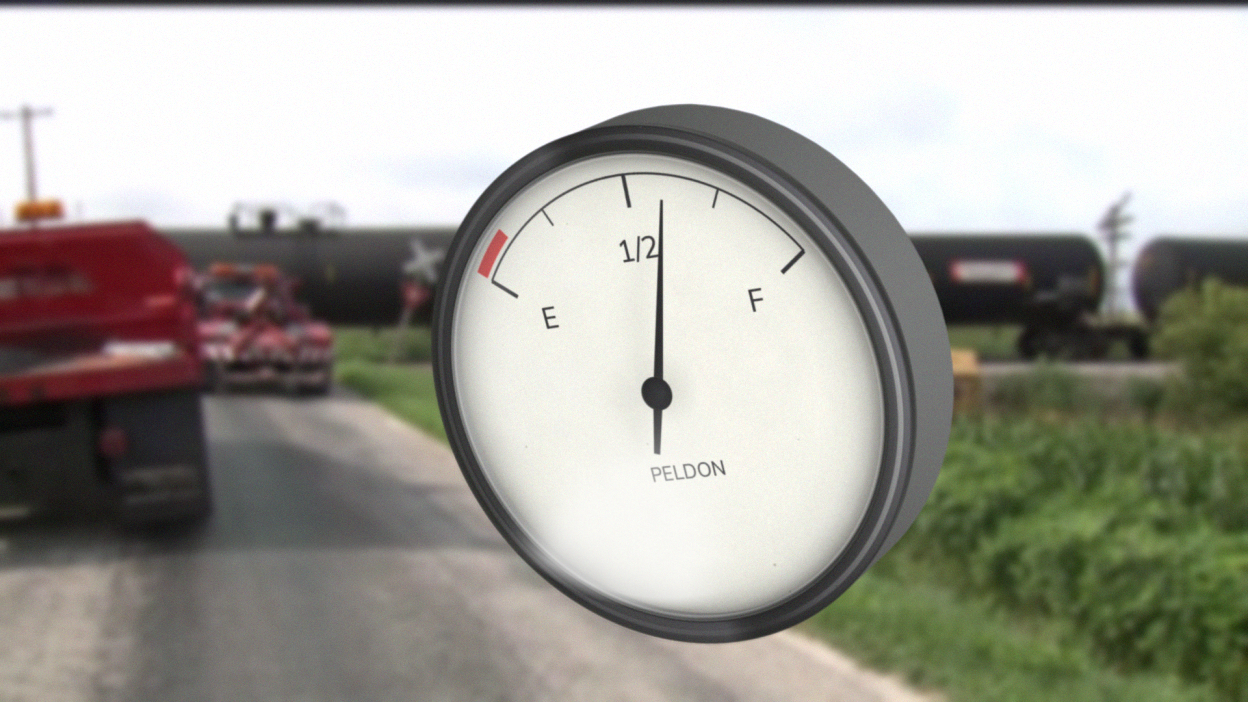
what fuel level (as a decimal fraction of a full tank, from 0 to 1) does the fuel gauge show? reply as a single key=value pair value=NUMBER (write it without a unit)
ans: value=0.625
